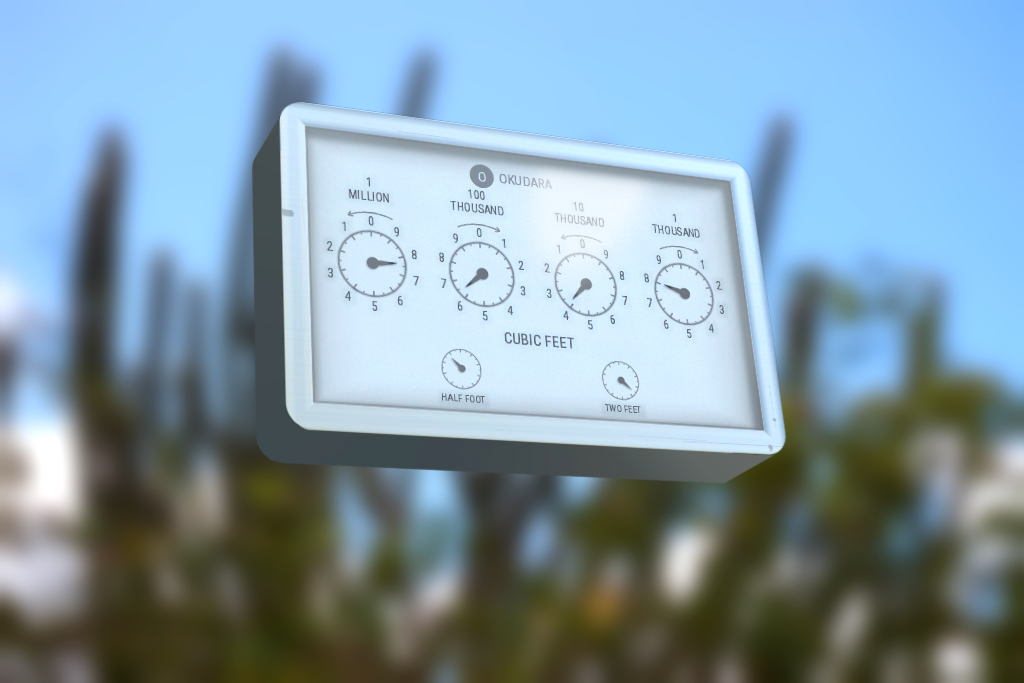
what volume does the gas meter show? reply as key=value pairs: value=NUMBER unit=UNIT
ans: value=763800 unit=ft³
